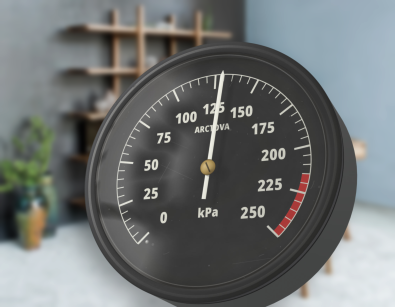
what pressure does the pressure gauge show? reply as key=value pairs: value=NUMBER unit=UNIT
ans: value=130 unit=kPa
